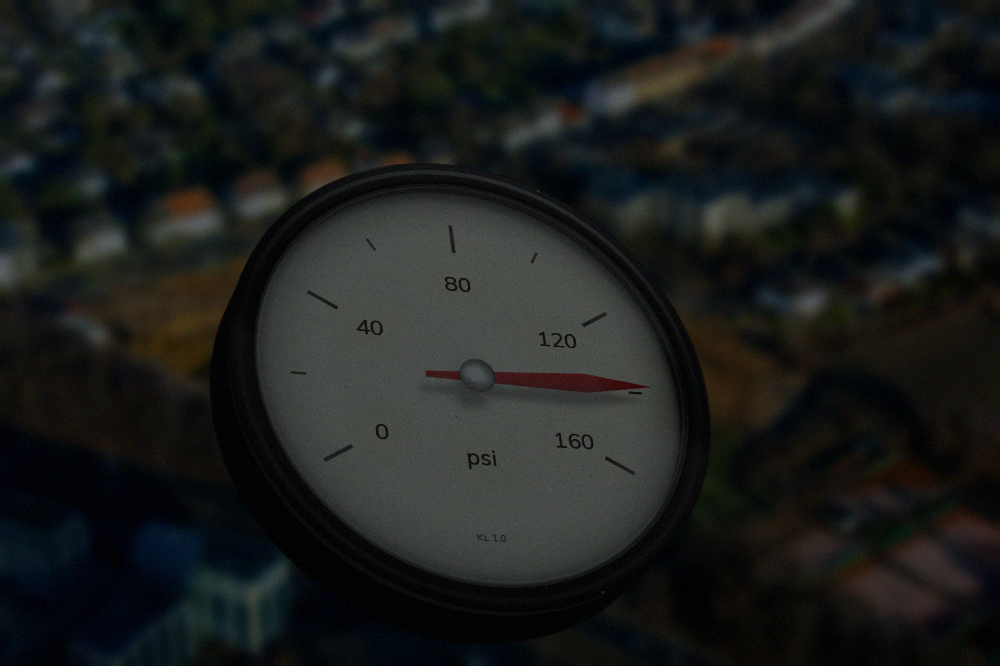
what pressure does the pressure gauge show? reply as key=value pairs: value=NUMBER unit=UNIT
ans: value=140 unit=psi
